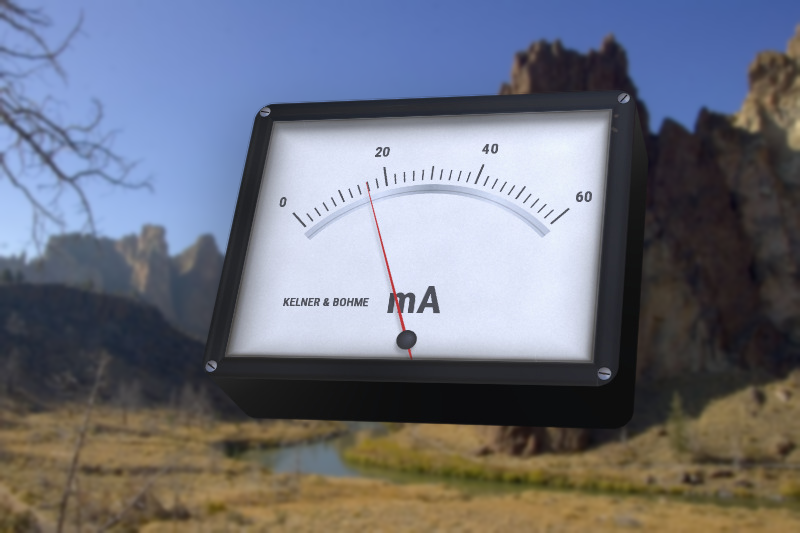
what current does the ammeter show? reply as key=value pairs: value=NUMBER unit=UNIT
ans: value=16 unit=mA
